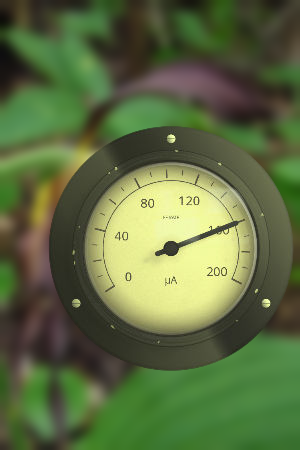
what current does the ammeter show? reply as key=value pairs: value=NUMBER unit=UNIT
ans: value=160 unit=µA
